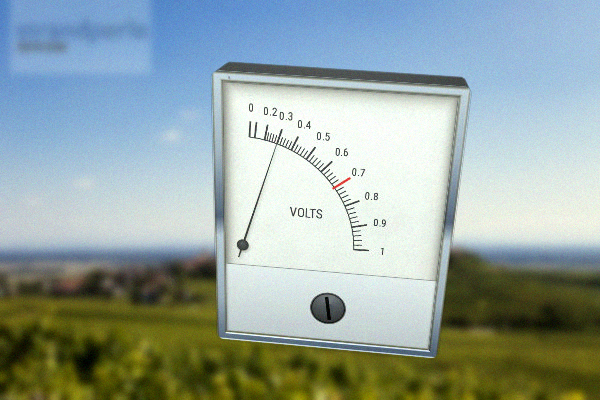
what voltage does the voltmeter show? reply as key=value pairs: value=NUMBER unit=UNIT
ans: value=0.3 unit=V
